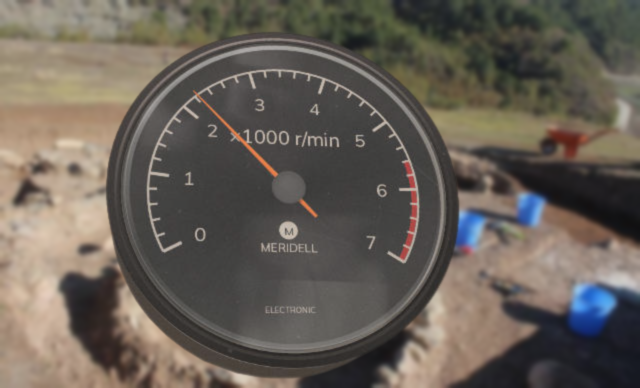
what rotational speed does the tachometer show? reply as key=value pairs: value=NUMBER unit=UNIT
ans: value=2200 unit=rpm
